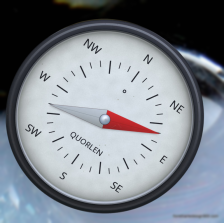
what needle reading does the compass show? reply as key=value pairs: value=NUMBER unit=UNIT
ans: value=70 unit=°
